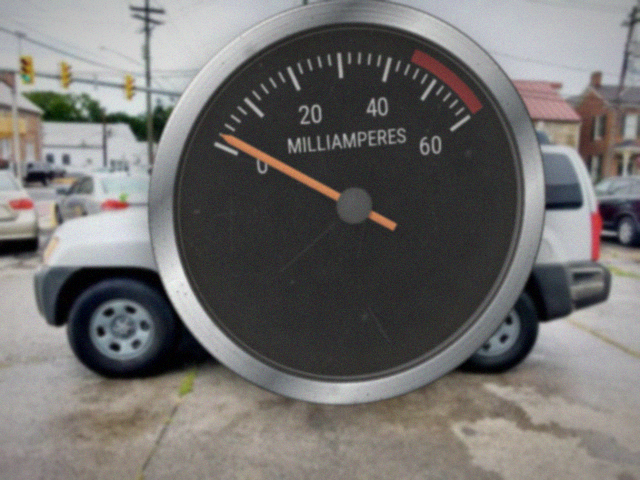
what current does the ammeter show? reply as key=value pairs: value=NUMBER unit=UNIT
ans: value=2 unit=mA
